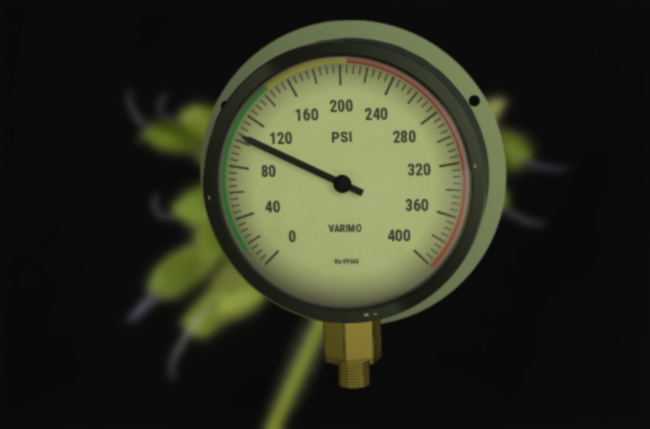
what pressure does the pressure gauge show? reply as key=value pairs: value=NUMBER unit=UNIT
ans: value=105 unit=psi
